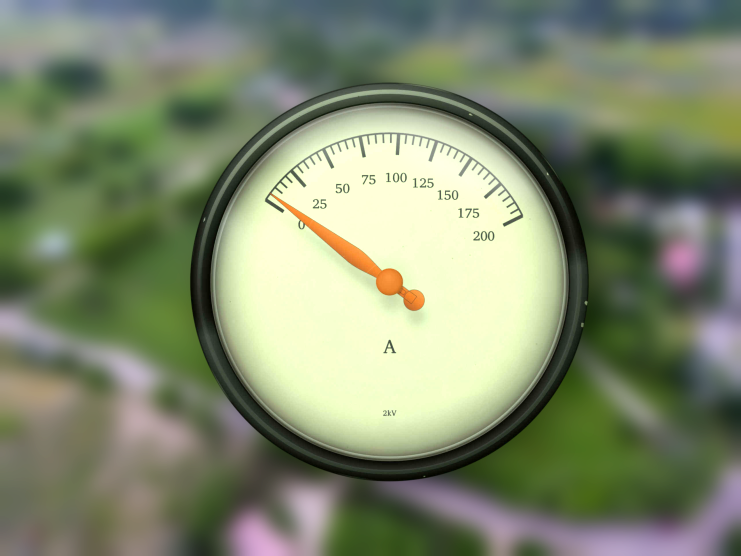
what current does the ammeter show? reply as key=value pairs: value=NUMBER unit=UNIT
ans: value=5 unit=A
